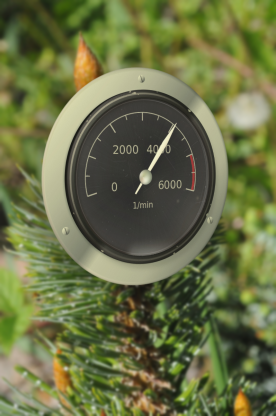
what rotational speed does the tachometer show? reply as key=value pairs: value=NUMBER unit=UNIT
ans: value=4000 unit=rpm
